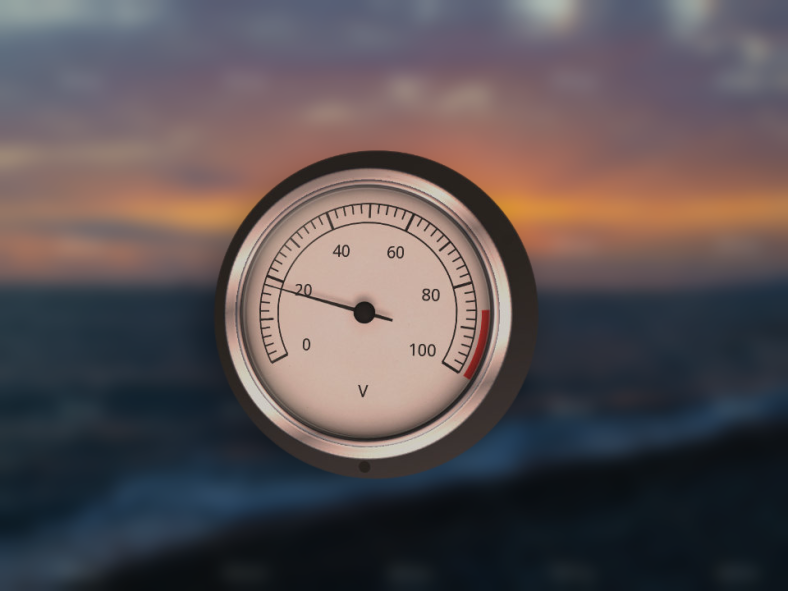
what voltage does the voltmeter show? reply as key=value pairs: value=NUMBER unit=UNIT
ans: value=18 unit=V
